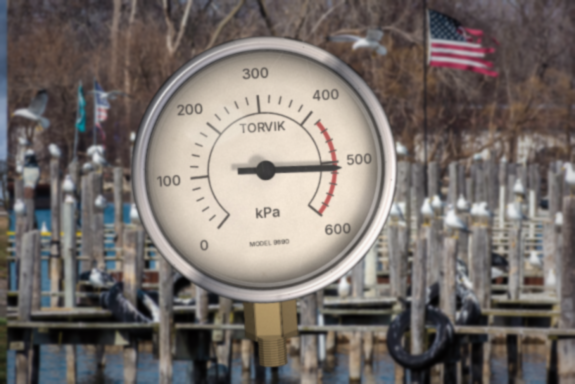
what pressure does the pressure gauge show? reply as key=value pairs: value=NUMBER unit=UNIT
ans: value=510 unit=kPa
